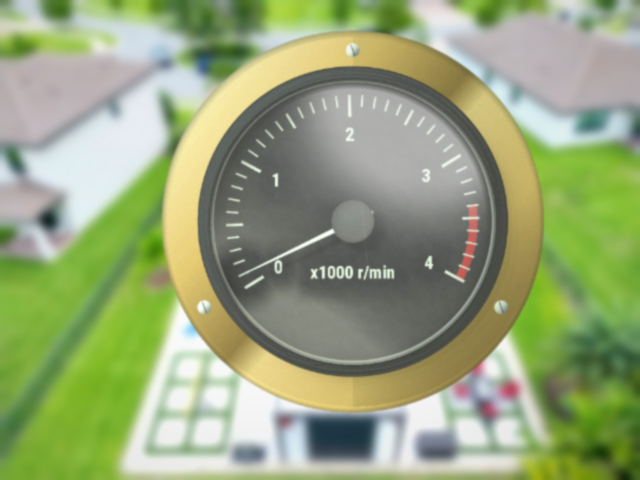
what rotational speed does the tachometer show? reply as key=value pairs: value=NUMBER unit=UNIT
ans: value=100 unit=rpm
